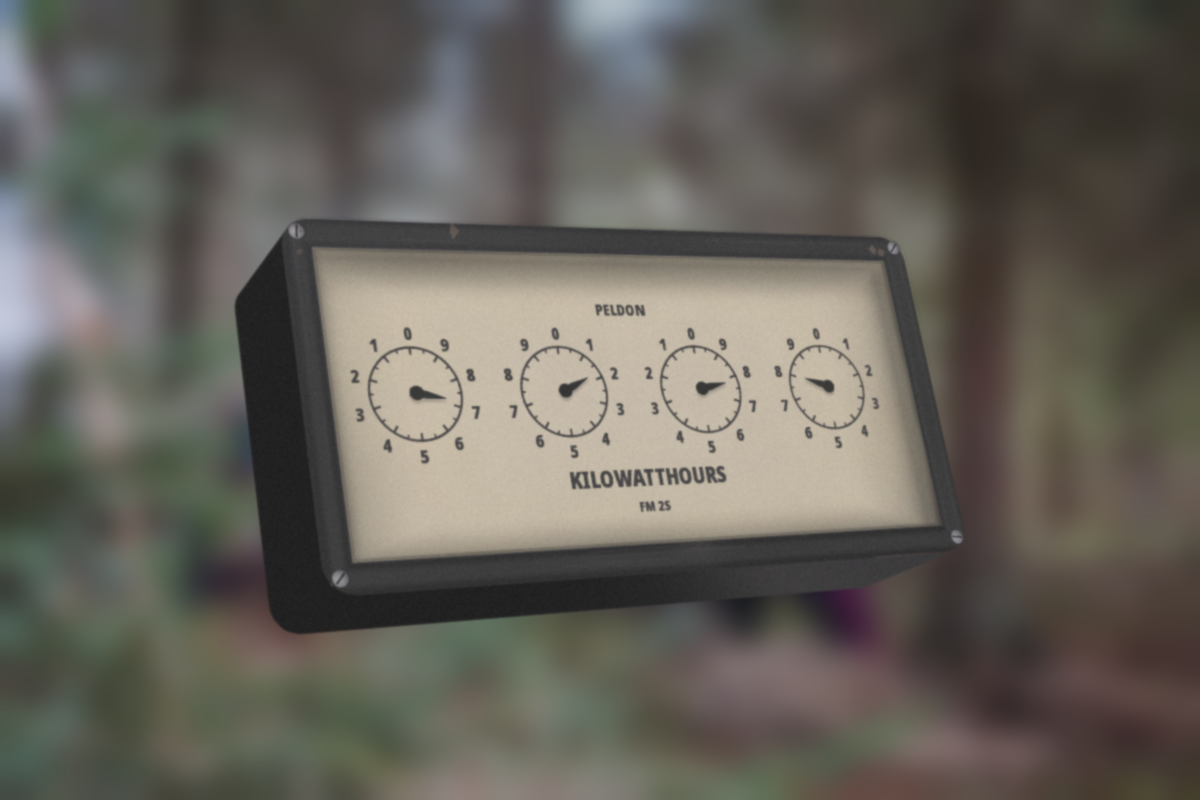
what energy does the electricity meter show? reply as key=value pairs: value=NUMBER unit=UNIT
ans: value=7178 unit=kWh
